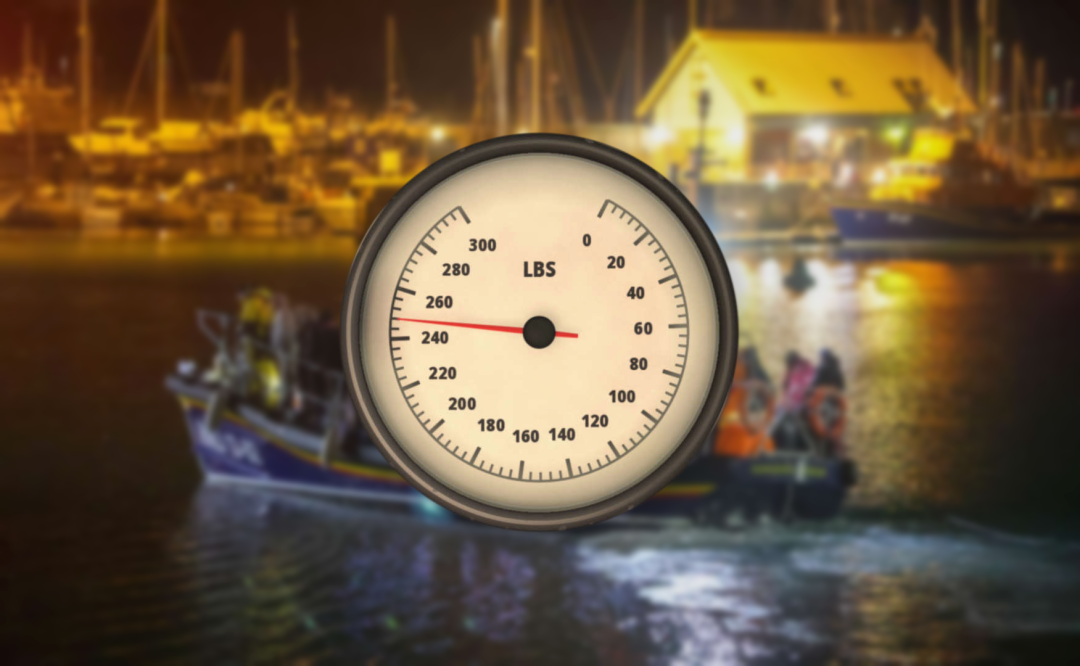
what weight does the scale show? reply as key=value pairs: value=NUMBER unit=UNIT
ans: value=248 unit=lb
